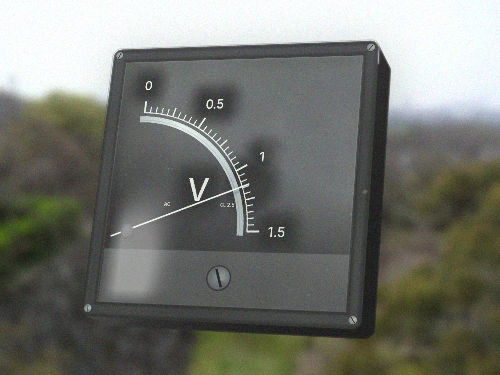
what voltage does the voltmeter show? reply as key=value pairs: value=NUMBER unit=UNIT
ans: value=1.15 unit=V
